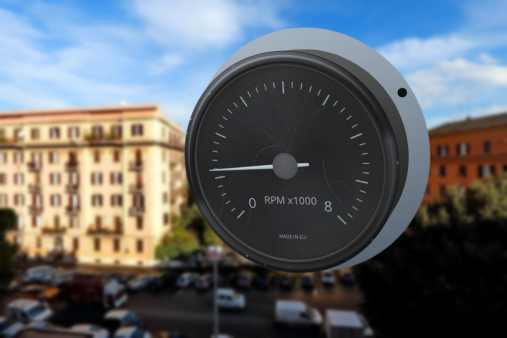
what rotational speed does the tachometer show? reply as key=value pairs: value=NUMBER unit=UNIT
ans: value=1200 unit=rpm
